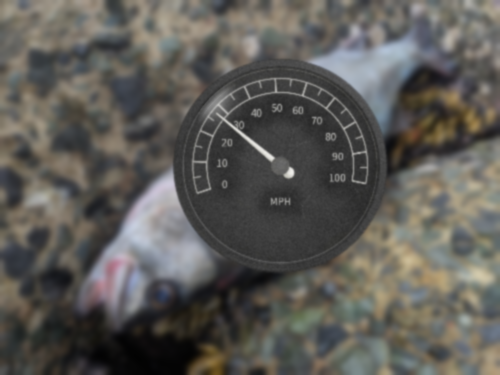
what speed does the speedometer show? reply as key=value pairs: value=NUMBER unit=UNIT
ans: value=27.5 unit=mph
